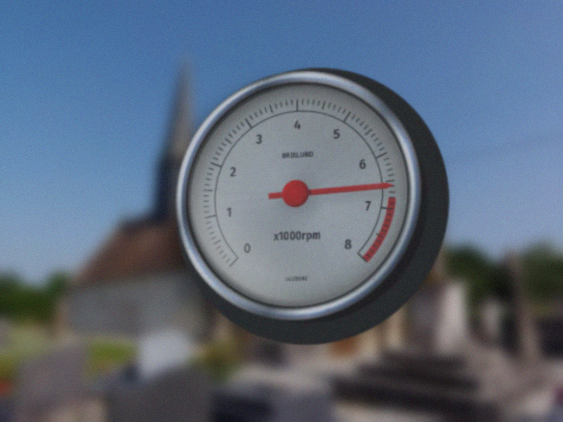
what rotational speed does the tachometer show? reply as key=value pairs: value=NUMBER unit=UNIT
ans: value=6600 unit=rpm
